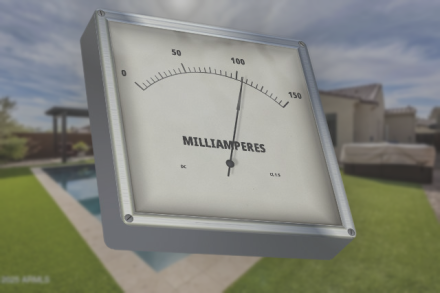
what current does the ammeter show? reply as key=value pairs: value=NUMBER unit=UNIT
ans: value=105 unit=mA
